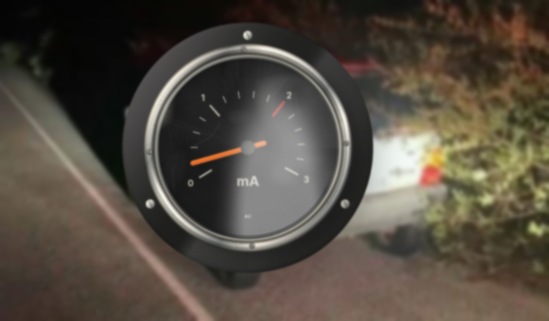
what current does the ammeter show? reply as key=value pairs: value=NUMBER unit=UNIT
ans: value=0.2 unit=mA
